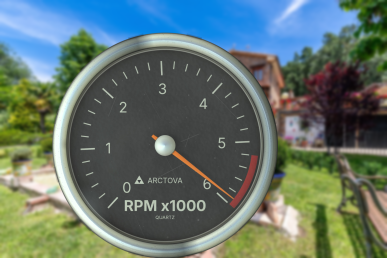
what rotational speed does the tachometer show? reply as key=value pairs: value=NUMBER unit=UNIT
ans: value=5900 unit=rpm
